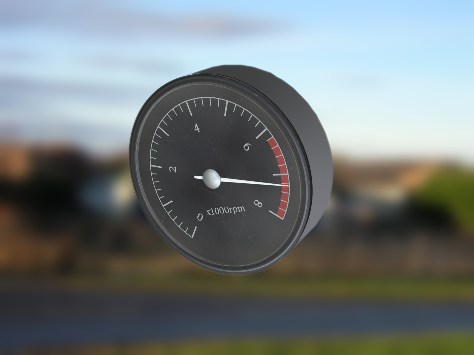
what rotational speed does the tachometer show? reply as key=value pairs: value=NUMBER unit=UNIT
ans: value=7200 unit=rpm
